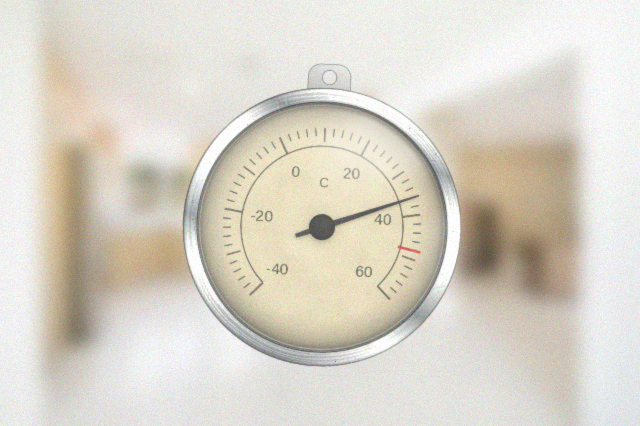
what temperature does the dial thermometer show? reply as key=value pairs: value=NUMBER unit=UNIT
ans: value=36 unit=°C
